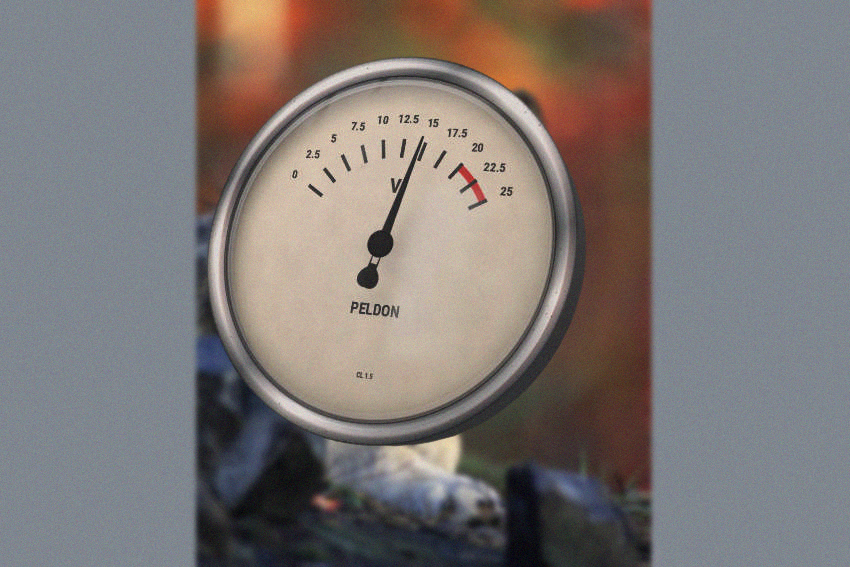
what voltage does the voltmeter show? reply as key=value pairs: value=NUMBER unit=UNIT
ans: value=15 unit=V
